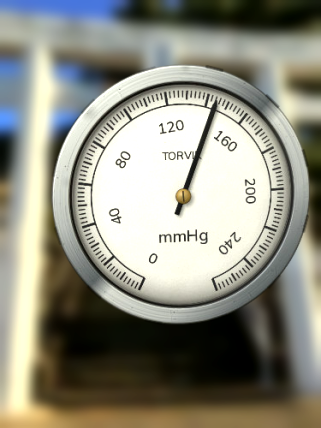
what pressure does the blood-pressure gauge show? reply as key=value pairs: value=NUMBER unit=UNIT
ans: value=144 unit=mmHg
